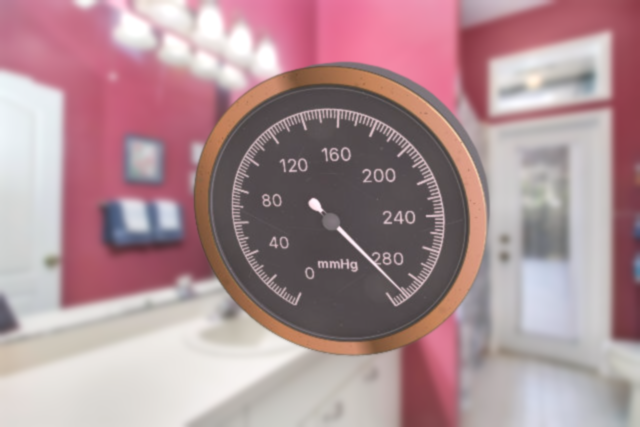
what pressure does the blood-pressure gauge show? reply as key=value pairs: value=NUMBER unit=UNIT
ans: value=290 unit=mmHg
